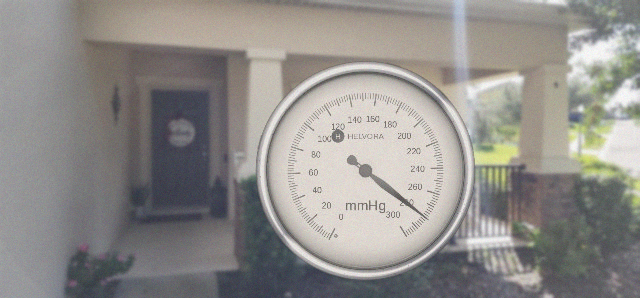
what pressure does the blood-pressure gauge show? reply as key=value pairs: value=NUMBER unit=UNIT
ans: value=280 unit=mmHg
